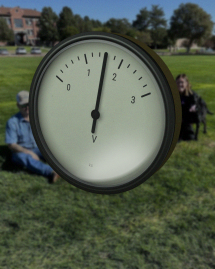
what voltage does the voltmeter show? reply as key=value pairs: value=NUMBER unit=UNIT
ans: value=1.6 unit=V
